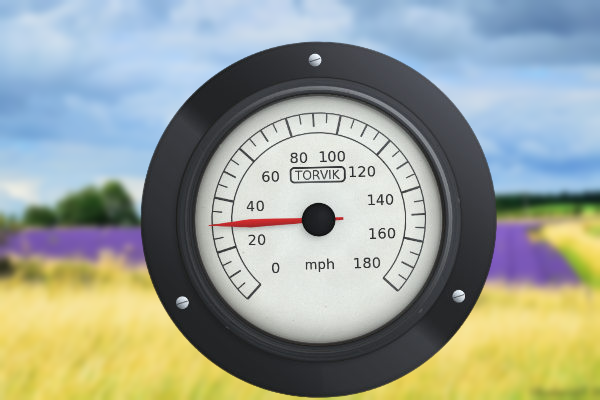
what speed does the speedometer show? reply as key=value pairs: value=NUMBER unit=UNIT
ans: value=30 unit=mph
